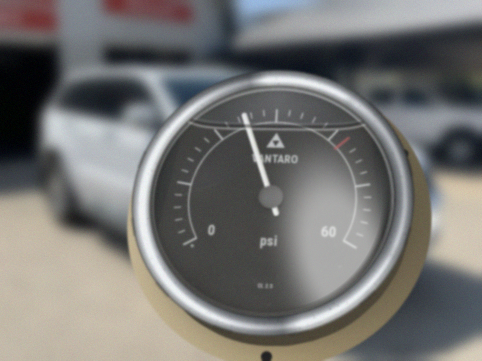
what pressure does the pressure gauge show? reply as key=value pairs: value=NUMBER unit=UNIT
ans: value=25 unit=psi
